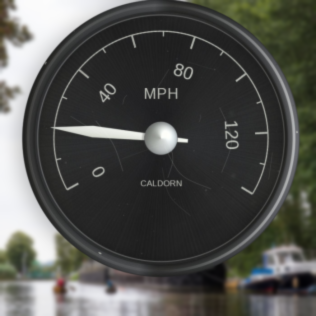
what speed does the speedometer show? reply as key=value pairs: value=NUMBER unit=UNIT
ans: value=20 unit=mph
